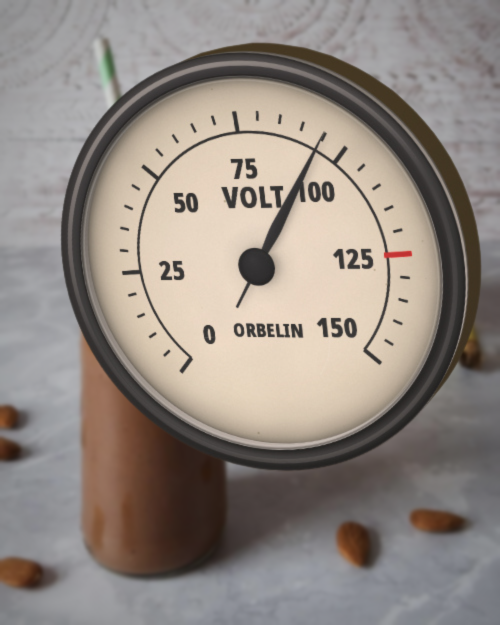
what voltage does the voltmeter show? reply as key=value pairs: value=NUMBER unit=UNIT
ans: value=95 unit=V
